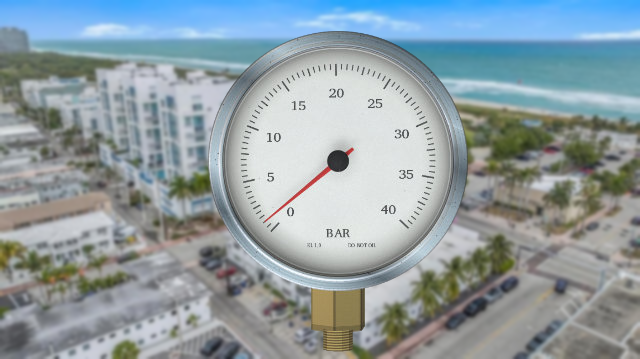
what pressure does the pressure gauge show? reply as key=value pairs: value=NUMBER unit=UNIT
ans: value=1 unit=bar
